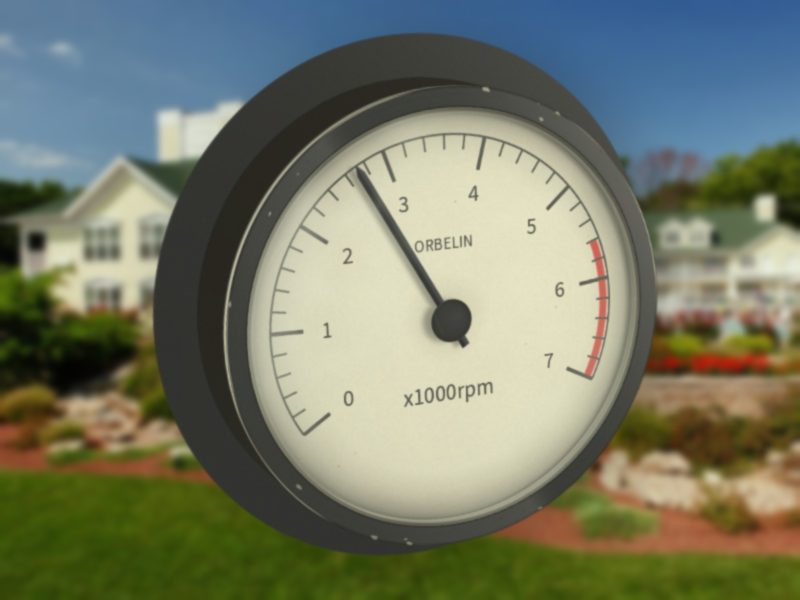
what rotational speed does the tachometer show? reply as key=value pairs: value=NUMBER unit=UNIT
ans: value=2700 unit=rpm
